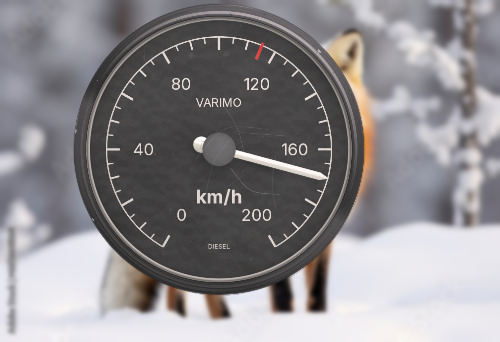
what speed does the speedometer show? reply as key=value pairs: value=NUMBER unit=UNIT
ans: value=170 unit=km/h
